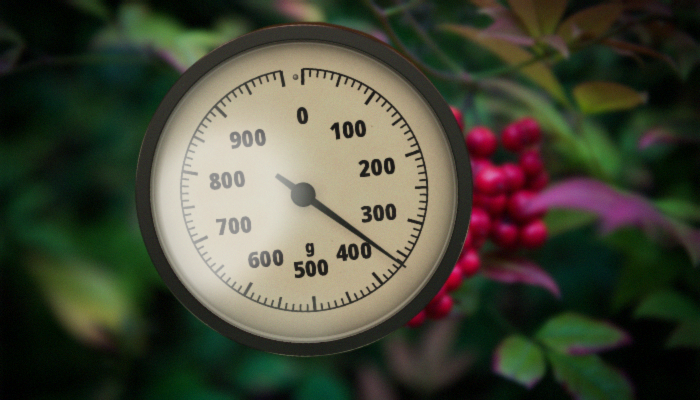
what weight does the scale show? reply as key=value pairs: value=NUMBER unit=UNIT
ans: value=360 unit=g
